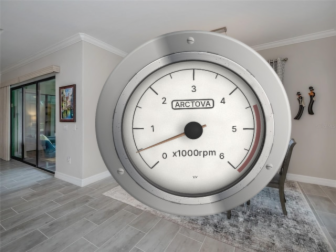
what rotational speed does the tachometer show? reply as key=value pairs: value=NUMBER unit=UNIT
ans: value=500 unit=rpm
